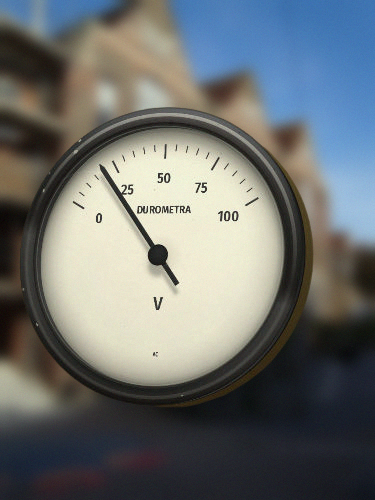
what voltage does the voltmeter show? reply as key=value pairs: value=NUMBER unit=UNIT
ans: value=20 unit=V
